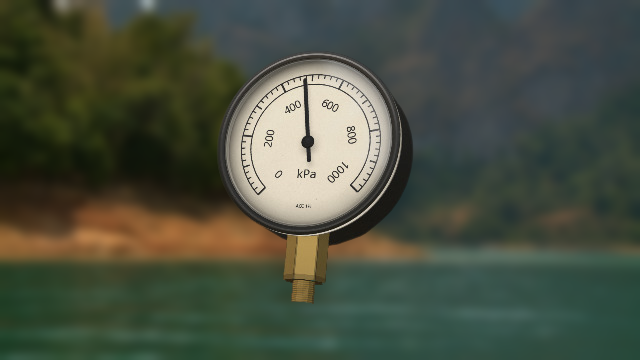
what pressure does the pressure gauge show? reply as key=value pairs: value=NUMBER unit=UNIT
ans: value=480 unit=kPa
